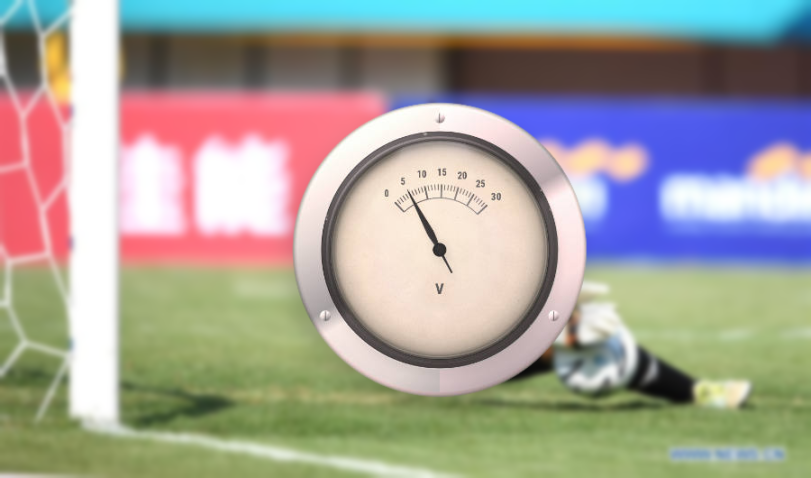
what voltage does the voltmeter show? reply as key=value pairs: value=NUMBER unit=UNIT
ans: value=5 unit=V
